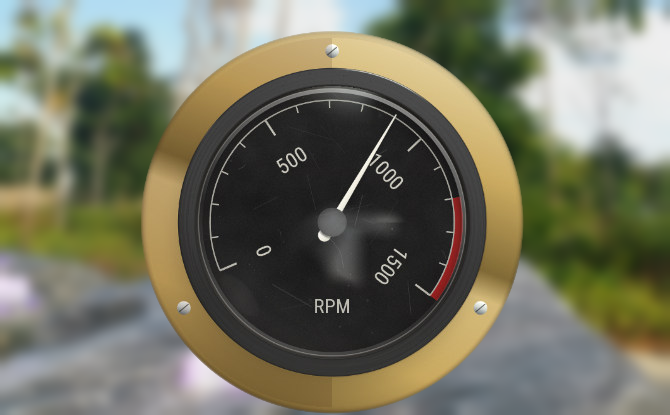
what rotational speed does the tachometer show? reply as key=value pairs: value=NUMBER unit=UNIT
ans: value=900 unit=rpm
